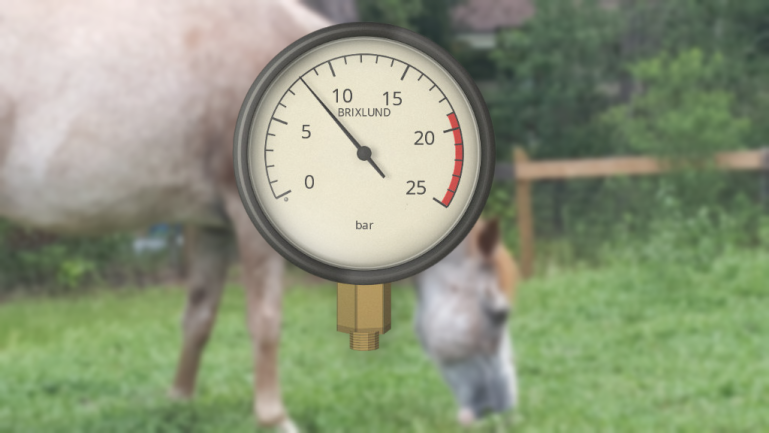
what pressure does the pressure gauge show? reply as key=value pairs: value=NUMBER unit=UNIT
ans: value=8 unit=bar
